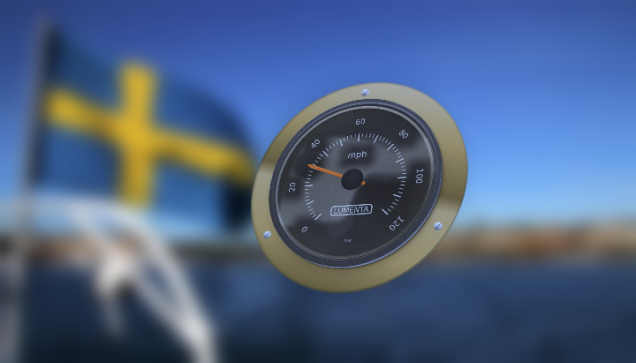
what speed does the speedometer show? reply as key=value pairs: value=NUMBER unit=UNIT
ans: value=30 unit=mph
